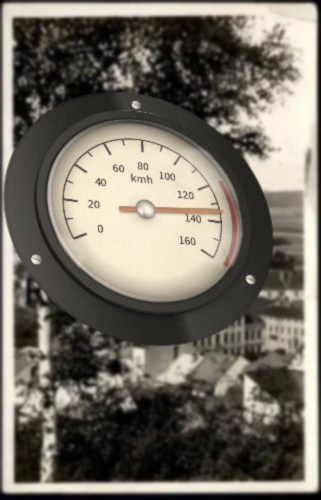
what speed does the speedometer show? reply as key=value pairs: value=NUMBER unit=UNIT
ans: value=135 unit=km/h
